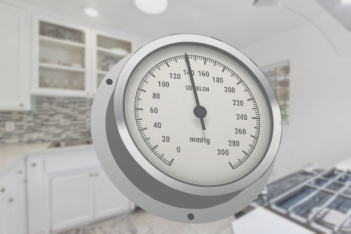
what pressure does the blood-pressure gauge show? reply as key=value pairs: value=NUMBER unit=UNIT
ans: value=140 unit=mmHg
